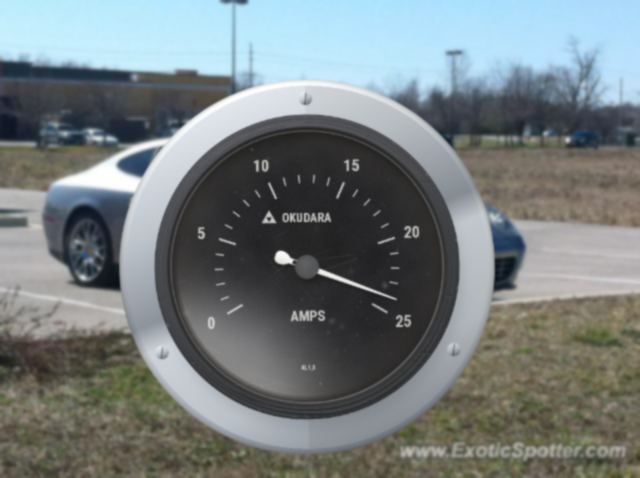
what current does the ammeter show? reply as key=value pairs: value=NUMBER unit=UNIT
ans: value=24 unit=A
